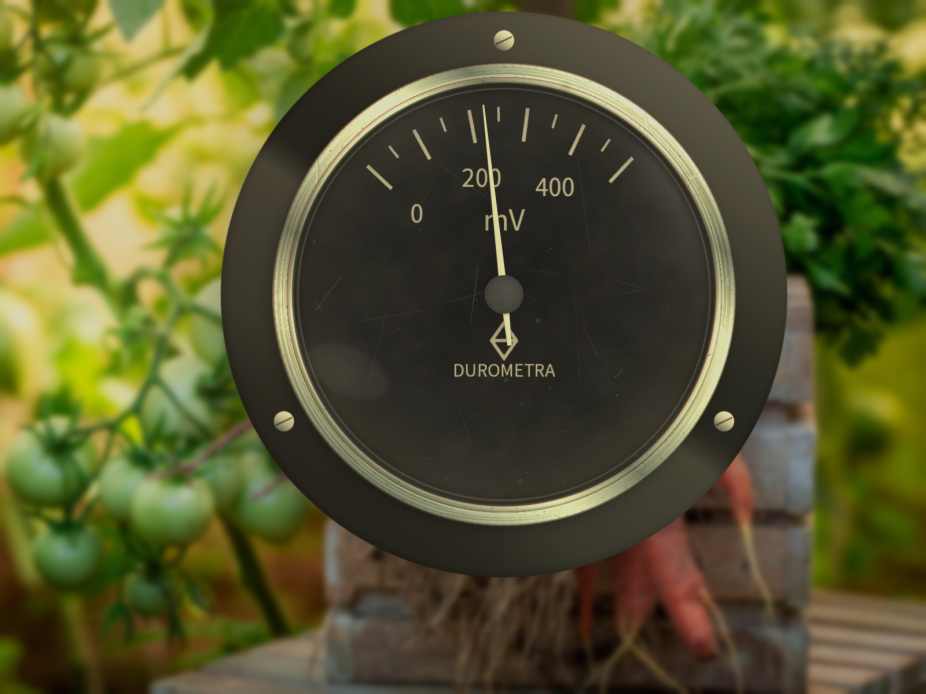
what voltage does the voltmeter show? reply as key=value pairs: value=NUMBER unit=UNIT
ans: value=225 unit=mV
